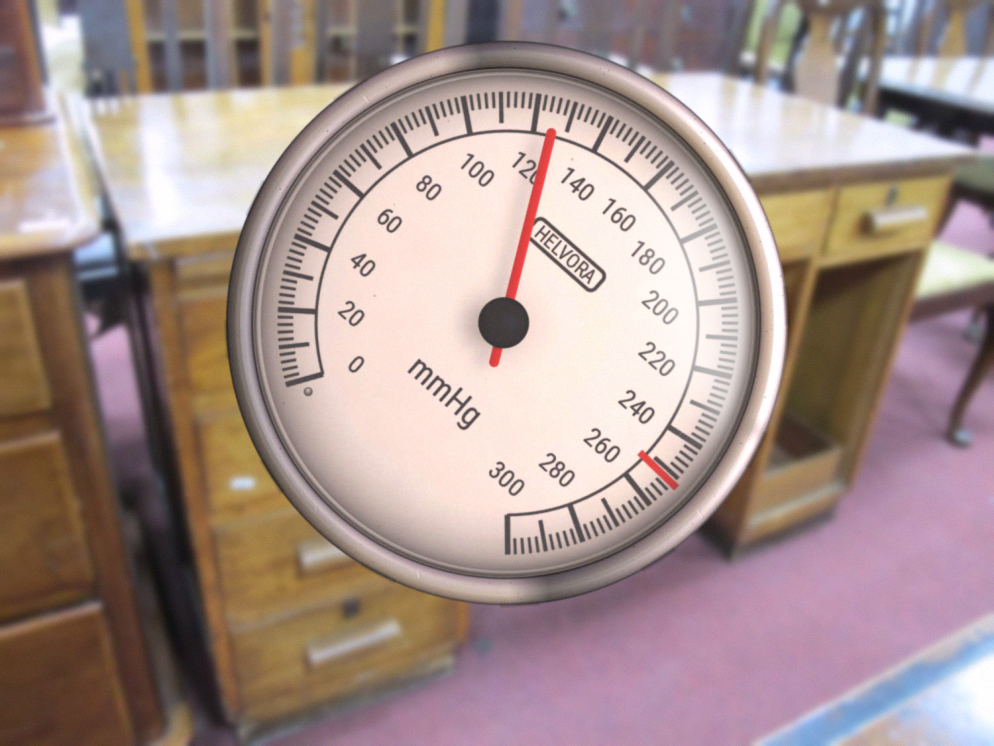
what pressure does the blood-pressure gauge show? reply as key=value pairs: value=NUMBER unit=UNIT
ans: value=126 unit=mmHg
